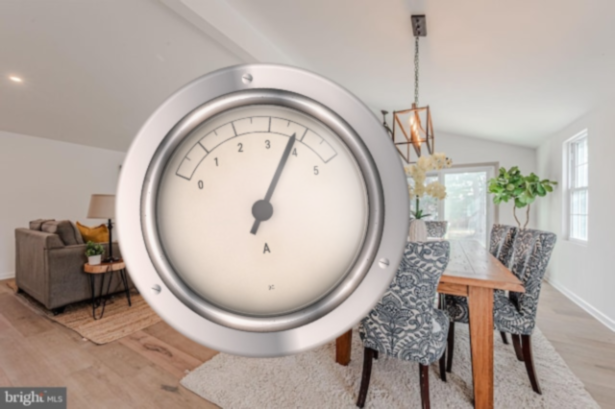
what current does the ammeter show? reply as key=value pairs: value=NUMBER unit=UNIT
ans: value=3.75 unit=A
